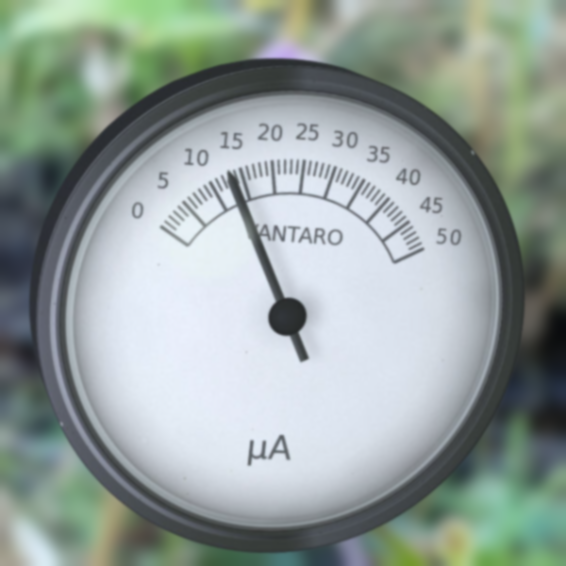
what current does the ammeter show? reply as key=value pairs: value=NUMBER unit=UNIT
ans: value=13 unit=µA
